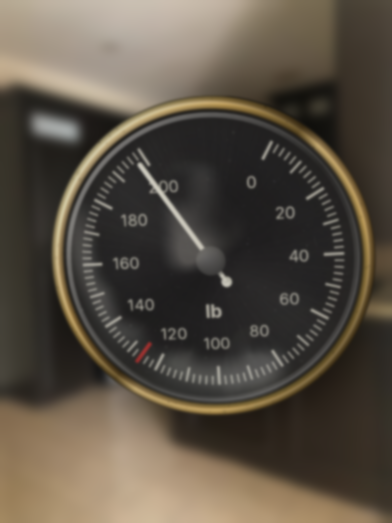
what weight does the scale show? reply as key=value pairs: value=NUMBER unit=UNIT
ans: value=198 unit=lb
